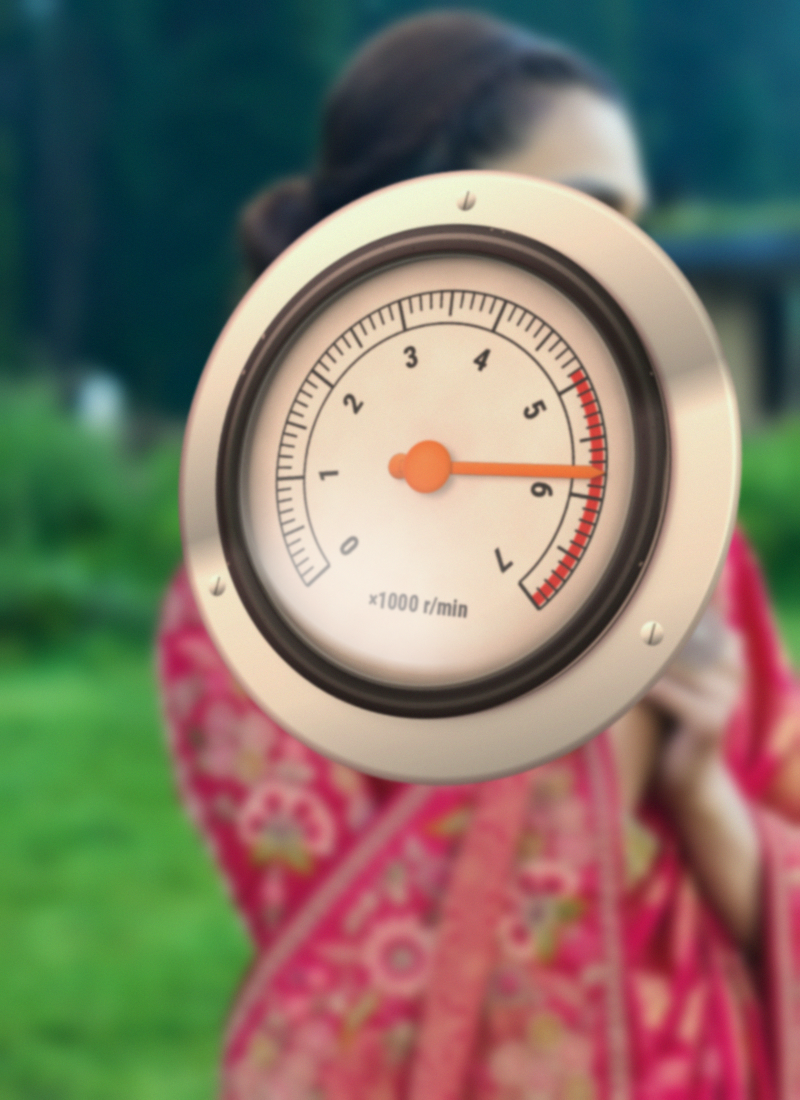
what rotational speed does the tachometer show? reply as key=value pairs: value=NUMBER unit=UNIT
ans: value=5800 unit=rpm
